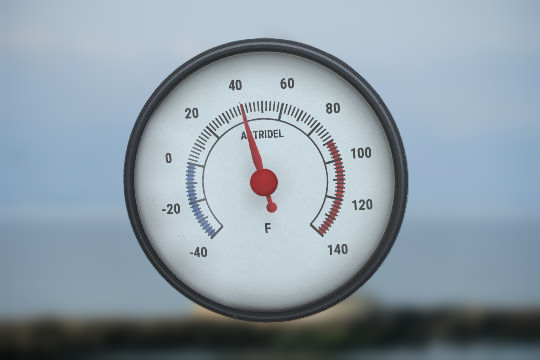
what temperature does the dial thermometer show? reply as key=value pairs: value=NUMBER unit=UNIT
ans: value=40 unit=°F
